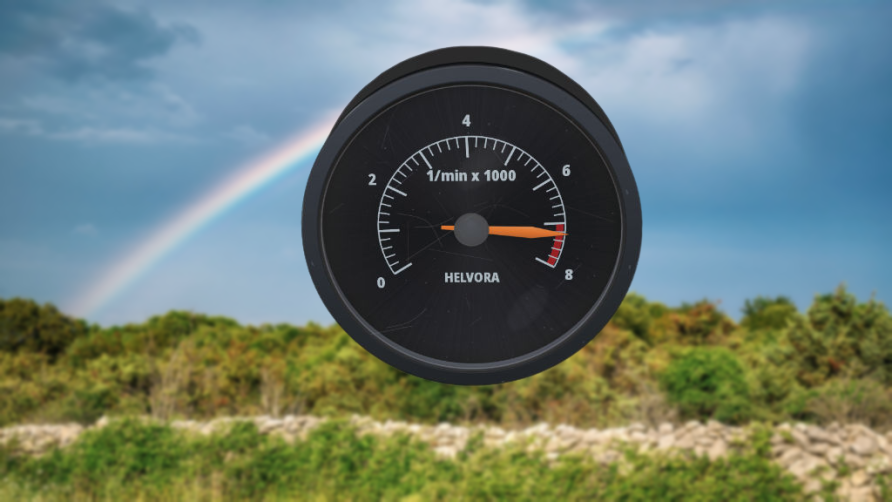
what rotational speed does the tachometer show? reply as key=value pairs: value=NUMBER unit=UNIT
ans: value=7200 unit=rpm
